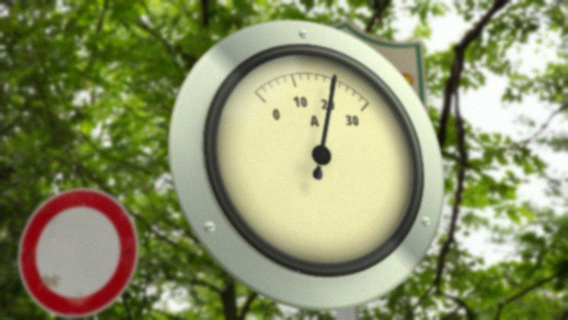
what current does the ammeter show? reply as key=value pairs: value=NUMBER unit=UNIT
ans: value=20 unit=A
